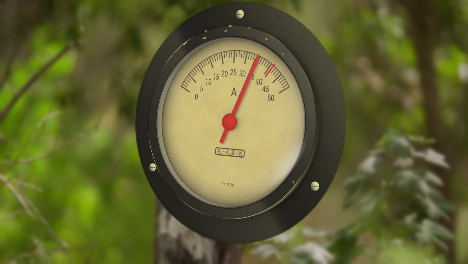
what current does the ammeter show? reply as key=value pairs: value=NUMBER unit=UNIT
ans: value=35 unit=A
